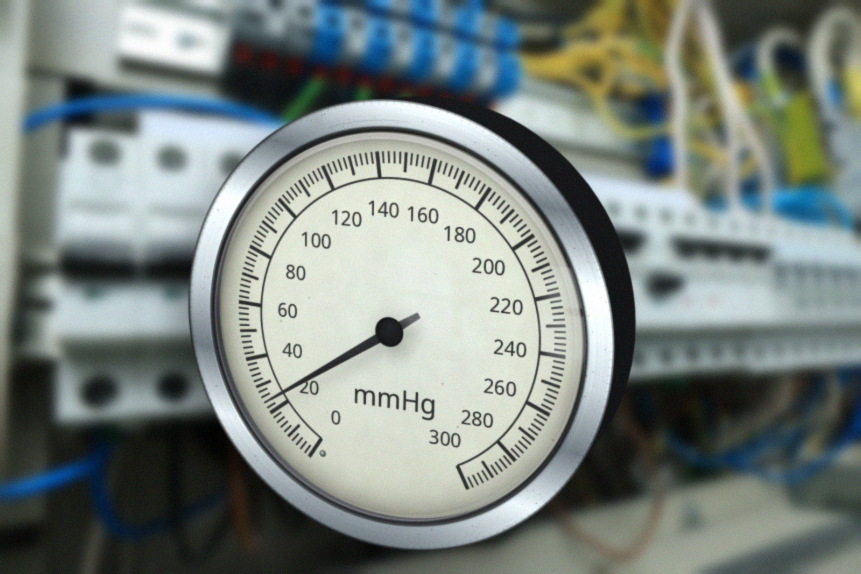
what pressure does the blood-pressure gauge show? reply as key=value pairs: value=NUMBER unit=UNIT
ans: value=24 unit=mmHg
